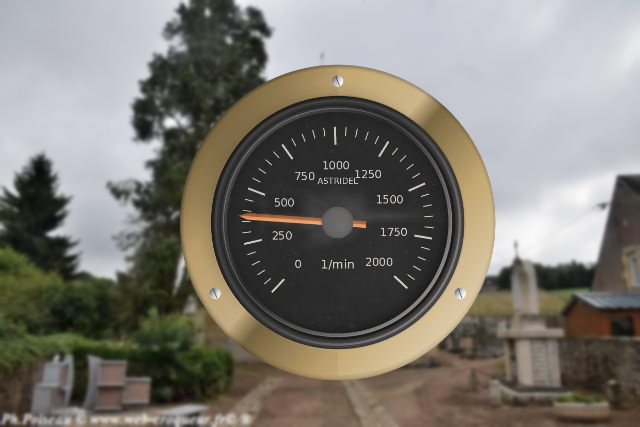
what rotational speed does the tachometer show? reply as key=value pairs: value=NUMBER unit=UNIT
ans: value=375 unit=rpm
